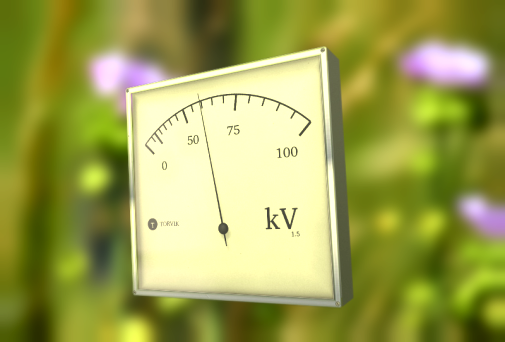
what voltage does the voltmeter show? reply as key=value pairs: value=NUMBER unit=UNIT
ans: value=60 unit=kV
